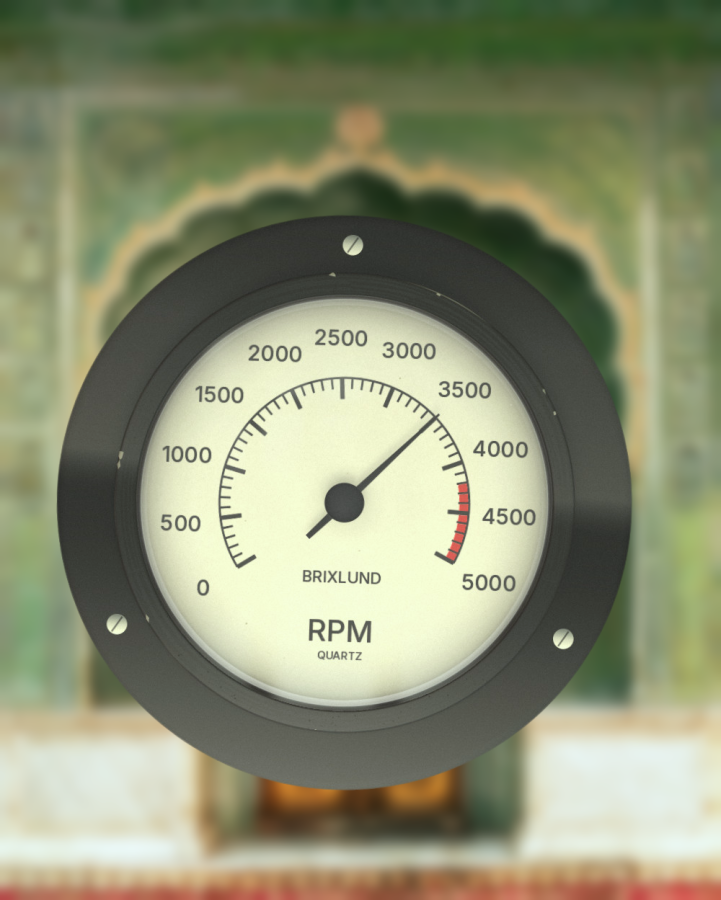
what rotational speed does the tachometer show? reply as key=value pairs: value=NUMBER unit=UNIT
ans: value=3500 unit=rpm
